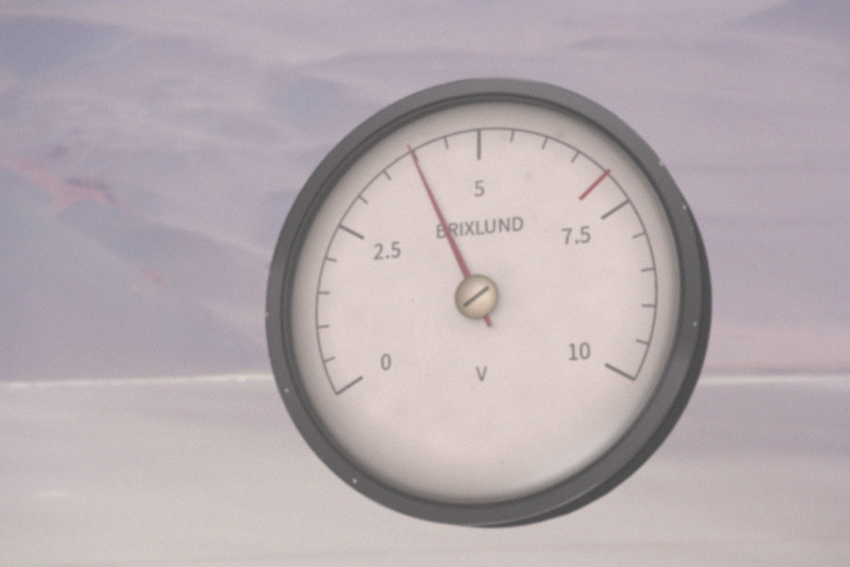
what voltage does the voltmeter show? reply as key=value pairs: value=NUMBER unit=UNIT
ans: value=4 unit=V
